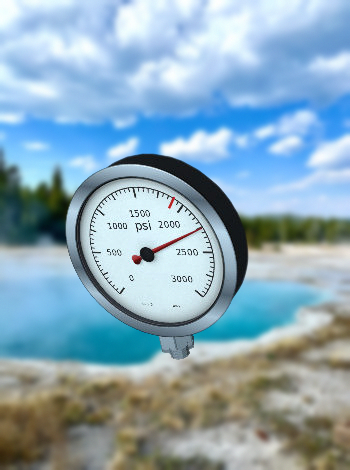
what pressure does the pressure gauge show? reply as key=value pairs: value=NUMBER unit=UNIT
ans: value=2250 unit=psi
